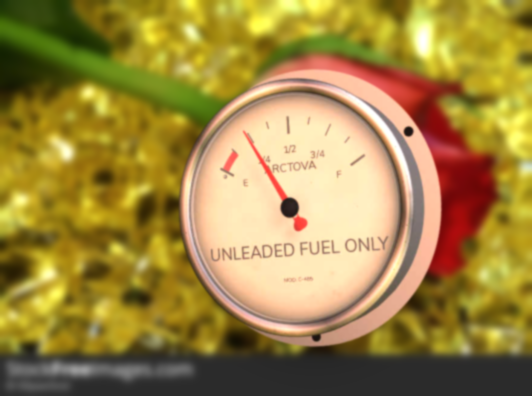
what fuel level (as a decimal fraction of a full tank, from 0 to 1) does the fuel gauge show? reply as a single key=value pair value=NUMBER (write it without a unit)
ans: value=0.25
